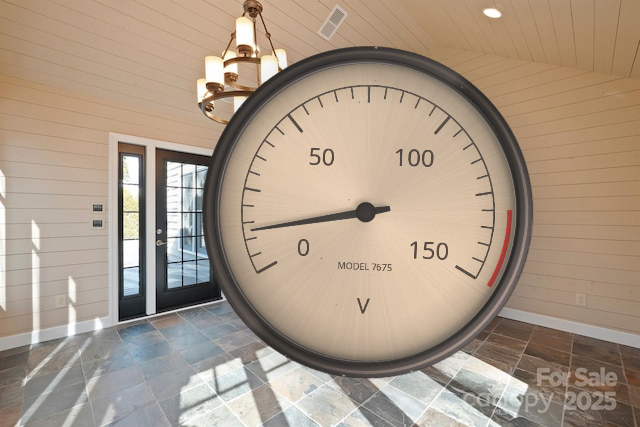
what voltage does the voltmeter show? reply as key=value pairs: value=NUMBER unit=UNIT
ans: value=12.5 unit=V
